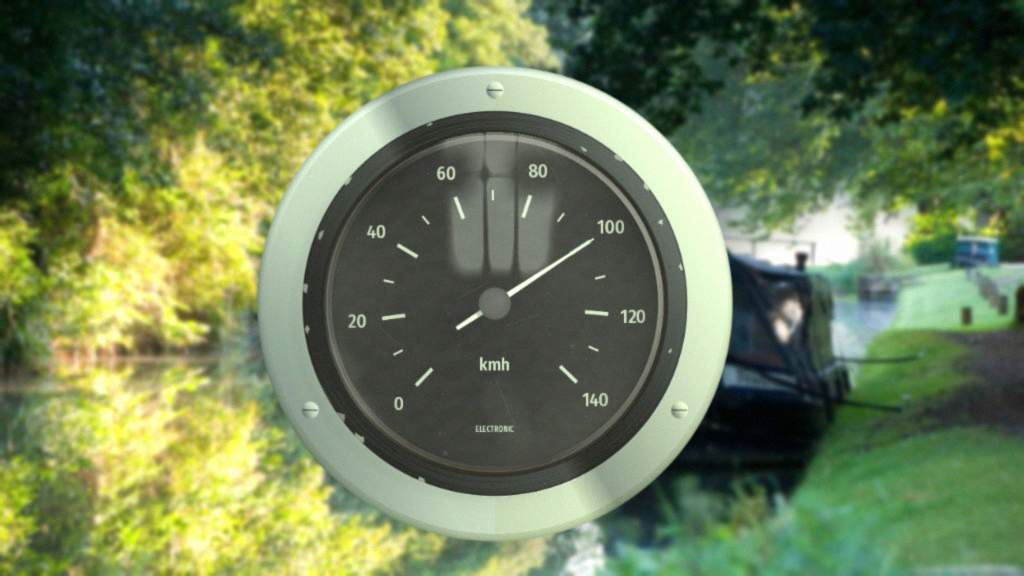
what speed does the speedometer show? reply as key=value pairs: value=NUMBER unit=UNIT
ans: value=100 unit=km/h
